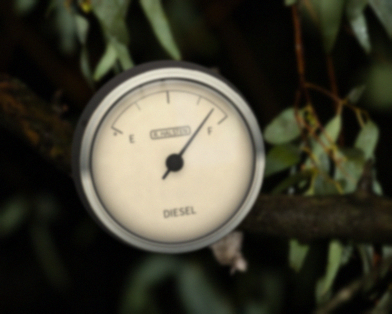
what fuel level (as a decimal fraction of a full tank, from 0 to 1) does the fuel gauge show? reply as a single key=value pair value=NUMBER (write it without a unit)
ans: value=0.875
